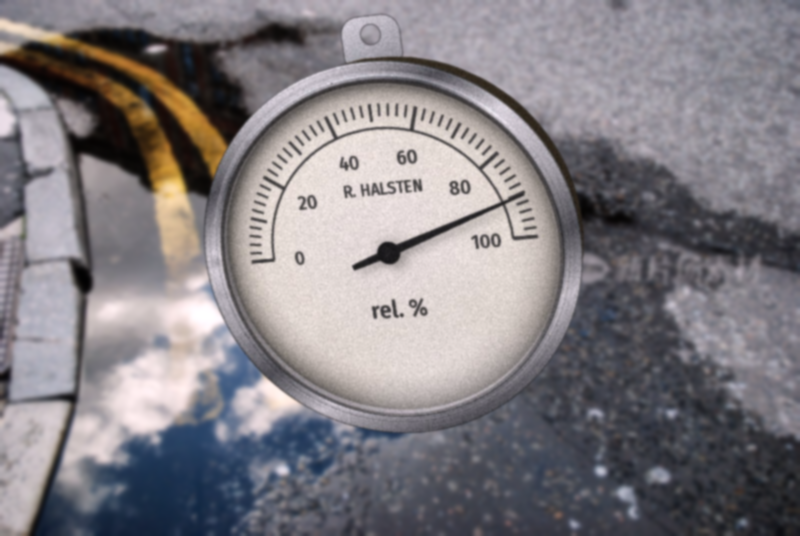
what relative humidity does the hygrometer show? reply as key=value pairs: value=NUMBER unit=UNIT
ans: value=90 unit=%
